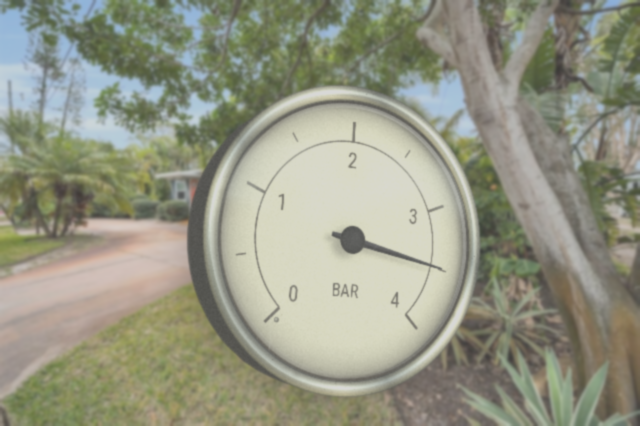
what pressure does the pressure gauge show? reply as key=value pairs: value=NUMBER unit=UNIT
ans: value=3.5 unit=bar
